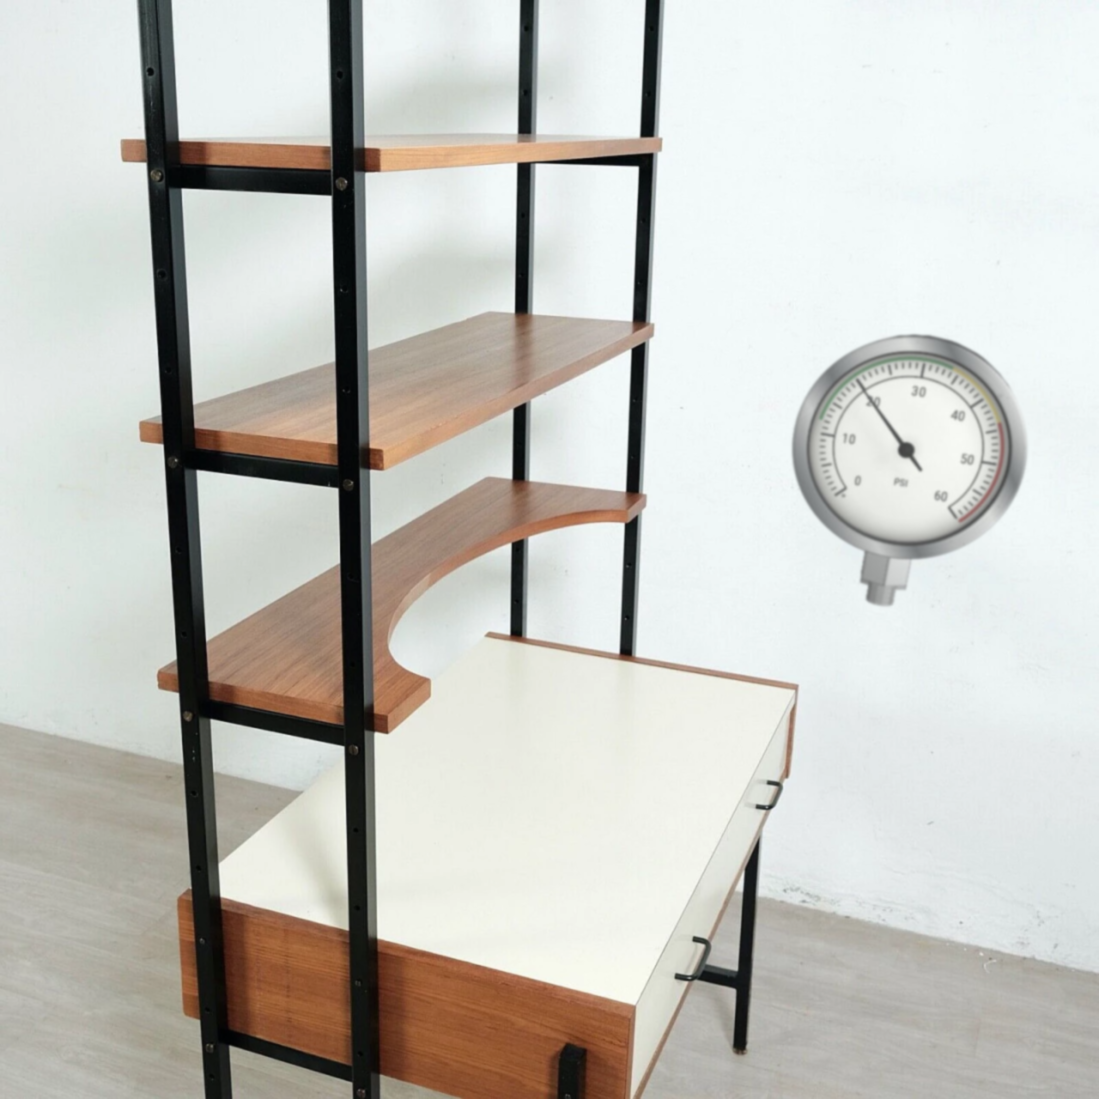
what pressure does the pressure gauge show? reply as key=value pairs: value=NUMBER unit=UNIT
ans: value=20 unit=psi
